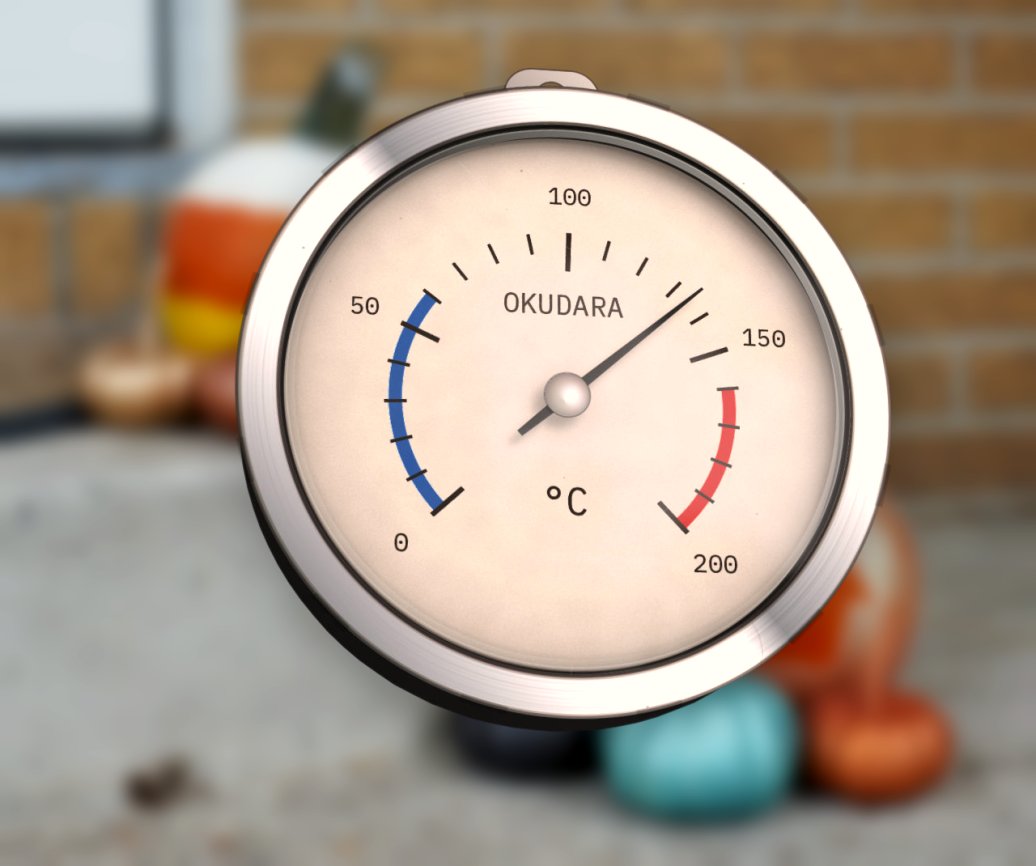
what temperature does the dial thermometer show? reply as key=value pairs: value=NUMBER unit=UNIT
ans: value=135 unit=°C
